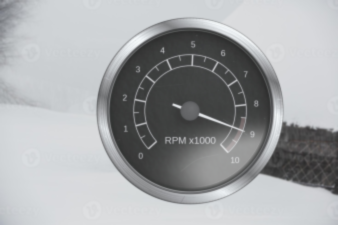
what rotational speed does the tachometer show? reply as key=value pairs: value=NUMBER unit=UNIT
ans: value=9000 unit=rpm
